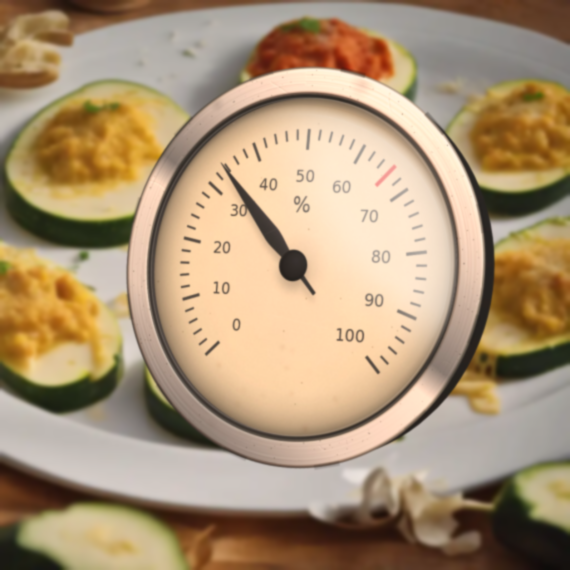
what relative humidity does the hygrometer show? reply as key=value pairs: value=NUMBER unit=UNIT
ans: value=34 unit=%
